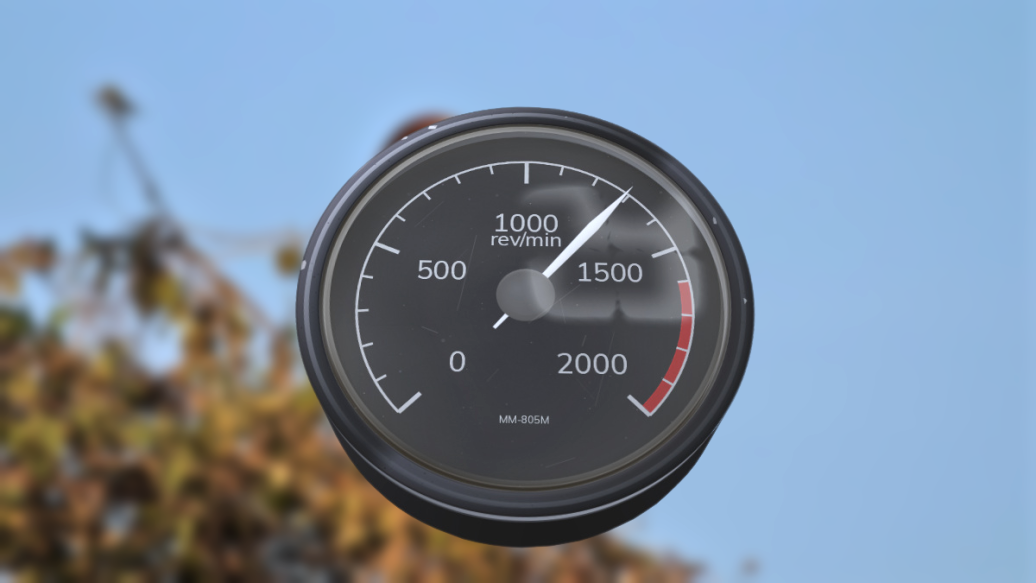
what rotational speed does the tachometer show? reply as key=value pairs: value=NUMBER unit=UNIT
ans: value=1300 unit=rpm
